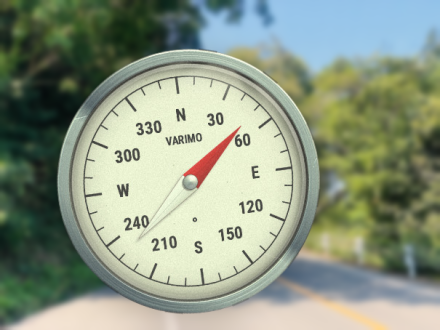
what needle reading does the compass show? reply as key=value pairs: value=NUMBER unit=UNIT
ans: value=50 unit=°
